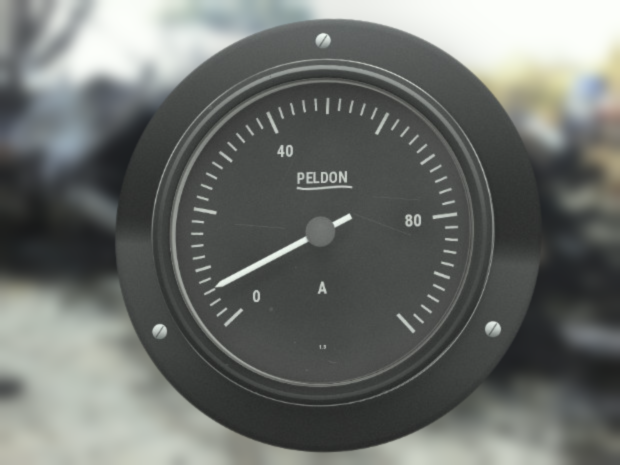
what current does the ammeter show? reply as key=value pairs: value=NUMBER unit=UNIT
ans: value=6 unit=A
